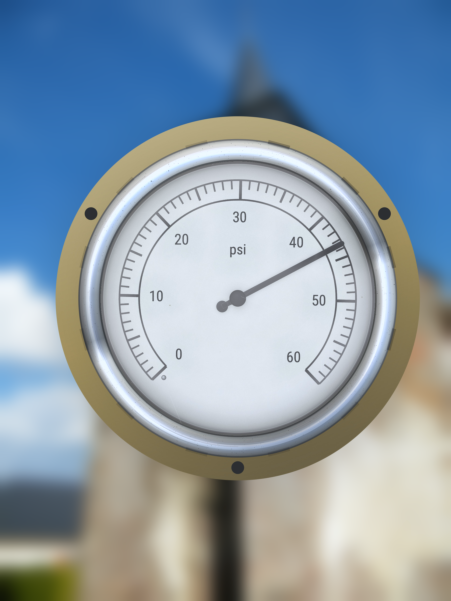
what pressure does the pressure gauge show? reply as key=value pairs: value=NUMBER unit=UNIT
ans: value=43.5 unit=psi
